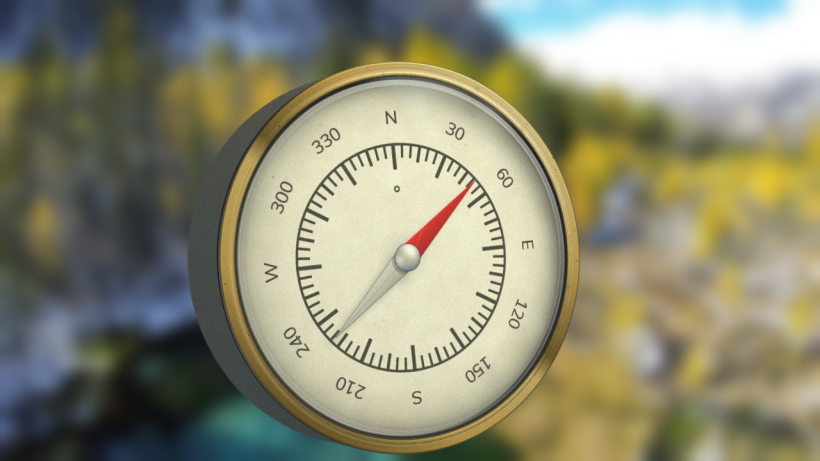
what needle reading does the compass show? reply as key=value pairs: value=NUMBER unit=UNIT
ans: value=50 unit=°
